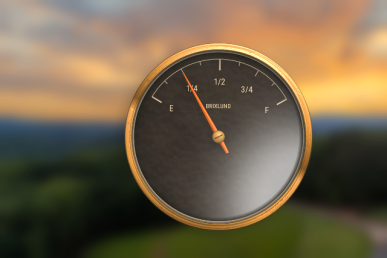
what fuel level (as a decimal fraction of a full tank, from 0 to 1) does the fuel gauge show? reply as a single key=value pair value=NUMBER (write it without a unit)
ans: value=0.25
